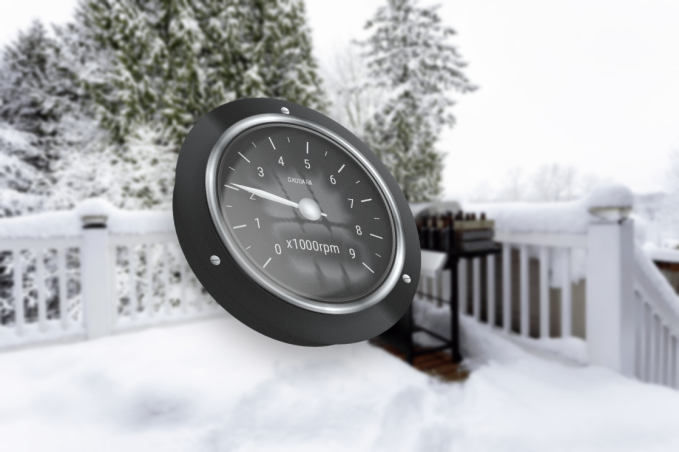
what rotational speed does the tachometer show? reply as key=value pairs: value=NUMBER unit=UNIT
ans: value=2000 unit=rpm
